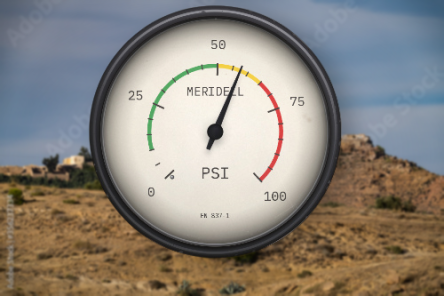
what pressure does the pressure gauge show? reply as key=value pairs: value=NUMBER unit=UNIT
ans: value=57.5 unit=psi
